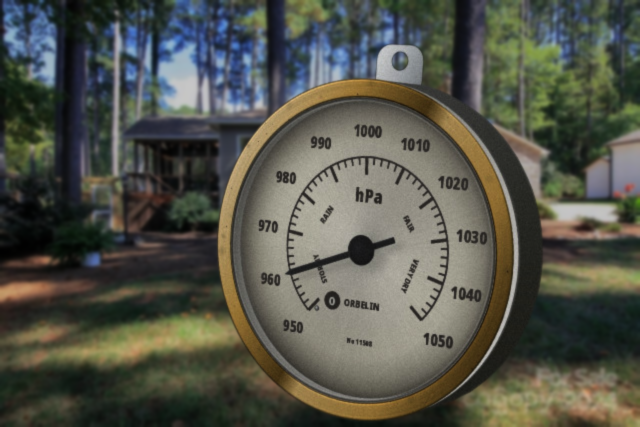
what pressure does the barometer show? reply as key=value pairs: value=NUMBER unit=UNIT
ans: value=960 unit=hPa
